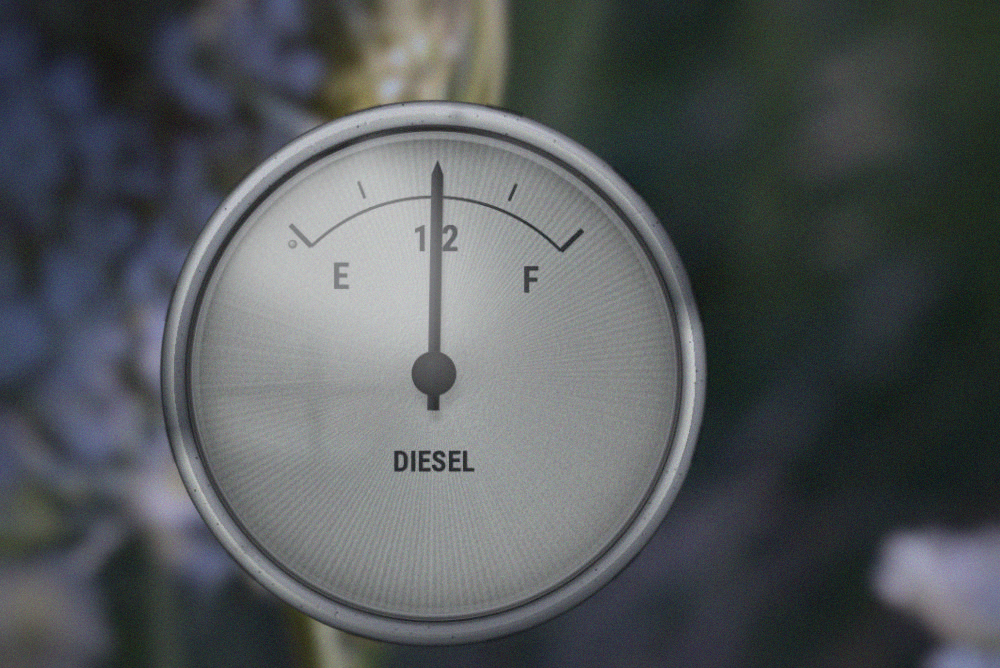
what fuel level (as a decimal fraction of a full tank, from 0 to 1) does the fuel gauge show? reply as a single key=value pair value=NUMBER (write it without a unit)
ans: value=0.5
